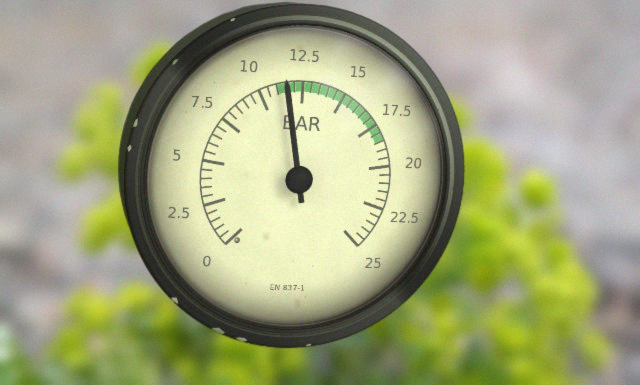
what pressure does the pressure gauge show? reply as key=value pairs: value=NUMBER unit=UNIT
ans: value=11.5 unit=bar
